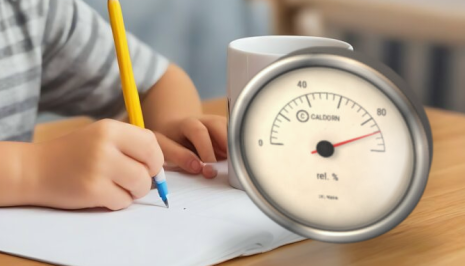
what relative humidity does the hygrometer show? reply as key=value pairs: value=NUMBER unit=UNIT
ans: value=88 unit=%
